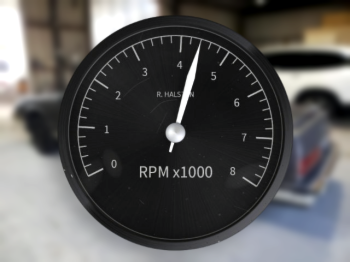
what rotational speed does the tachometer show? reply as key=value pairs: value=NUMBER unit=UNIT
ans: value=4400 unit=rpm
